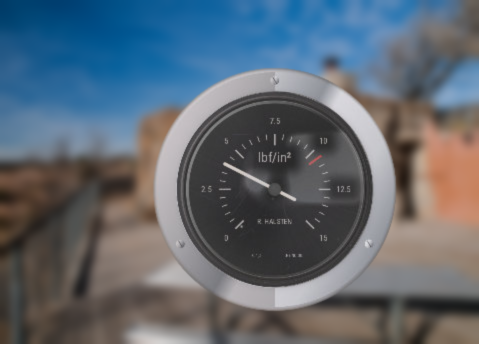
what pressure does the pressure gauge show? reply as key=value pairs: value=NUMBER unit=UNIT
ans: value=4 unit=psi
